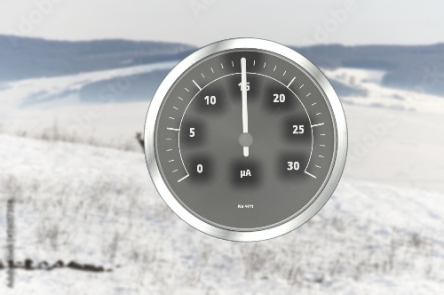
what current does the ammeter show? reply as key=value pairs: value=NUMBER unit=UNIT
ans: value=15 unit=µA
